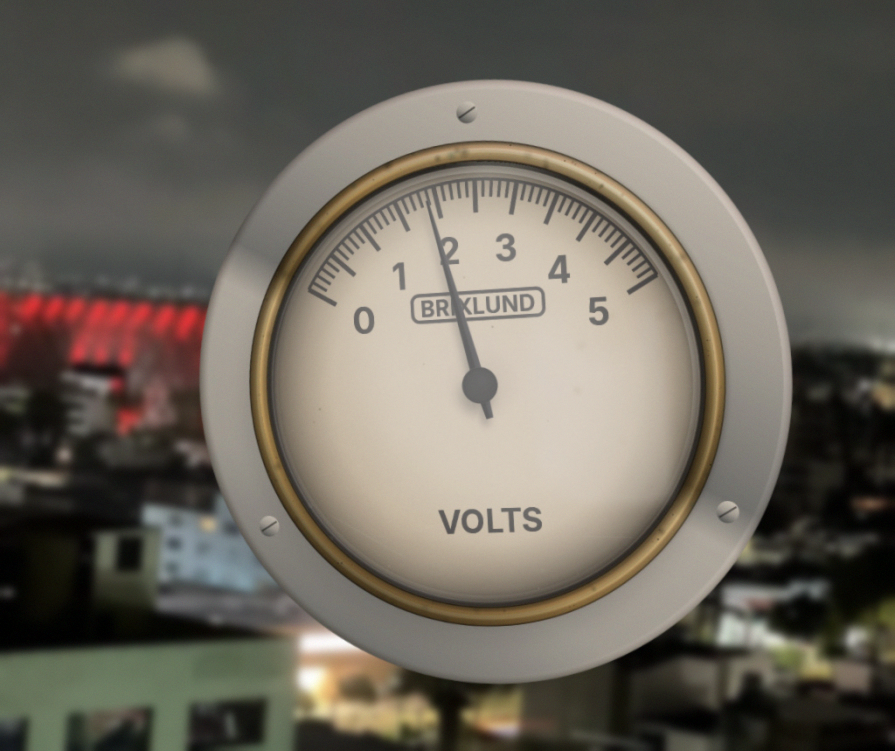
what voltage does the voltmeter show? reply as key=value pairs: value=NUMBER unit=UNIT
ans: value=1.9 unit=V
